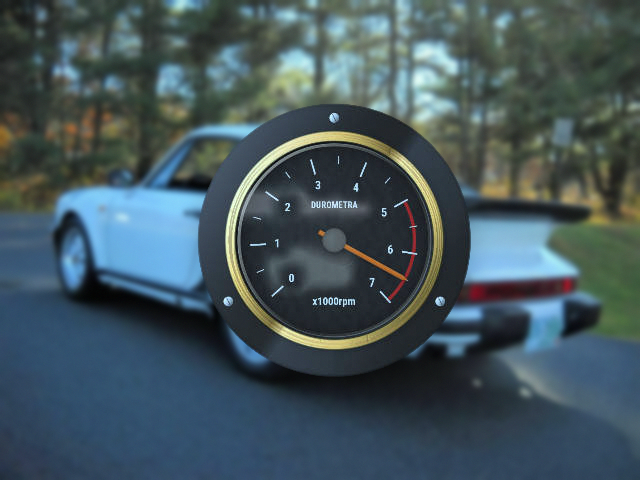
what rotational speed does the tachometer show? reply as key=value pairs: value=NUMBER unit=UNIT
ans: value=6500 unit=rpm
